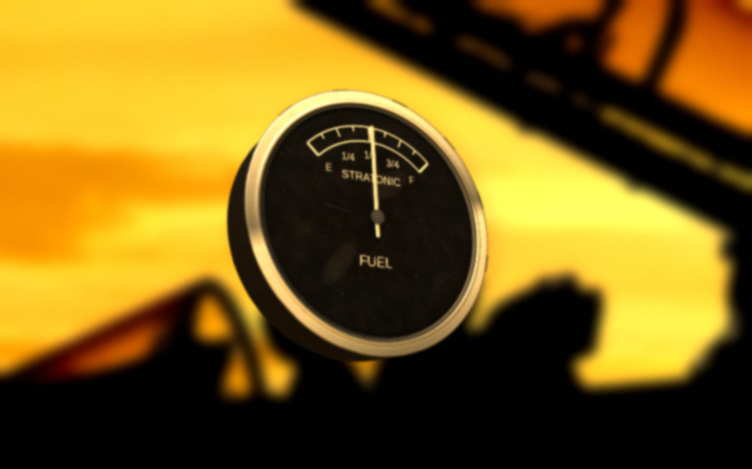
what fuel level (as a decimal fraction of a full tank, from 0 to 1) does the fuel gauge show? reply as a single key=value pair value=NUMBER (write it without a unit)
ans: value=0.5
